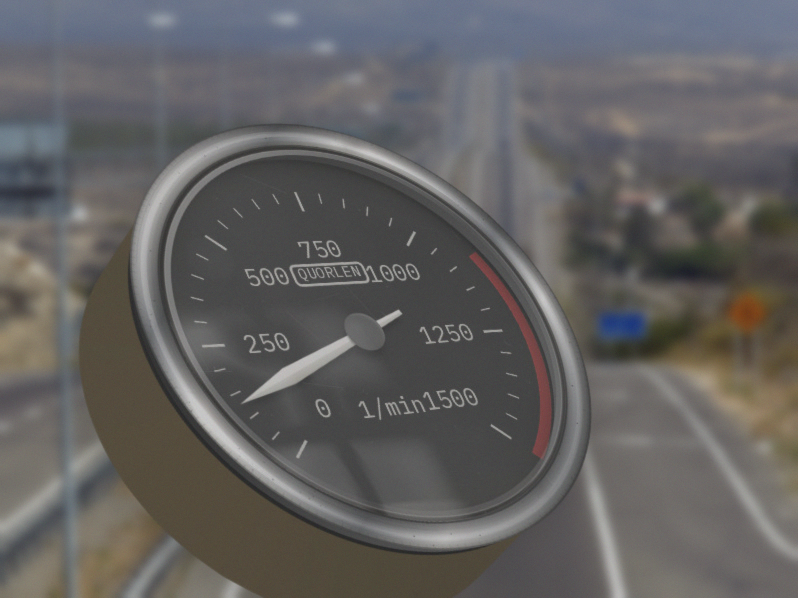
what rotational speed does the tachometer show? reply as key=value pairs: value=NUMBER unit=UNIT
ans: value=125 unit=rpm
